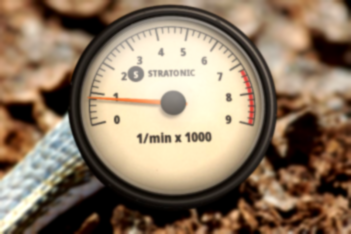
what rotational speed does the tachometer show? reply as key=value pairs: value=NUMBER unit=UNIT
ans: value=800 unit=rpm
